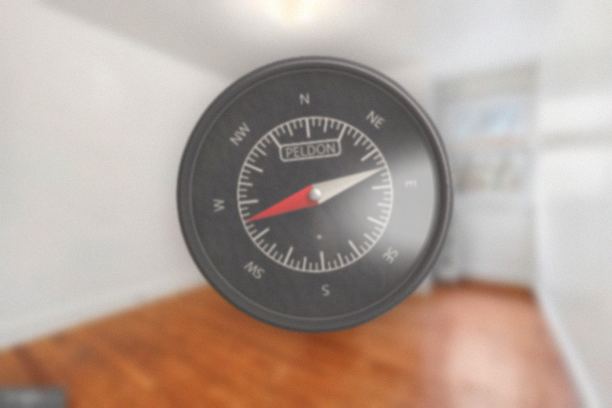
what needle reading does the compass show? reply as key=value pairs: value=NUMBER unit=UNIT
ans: value=255 unit=°
